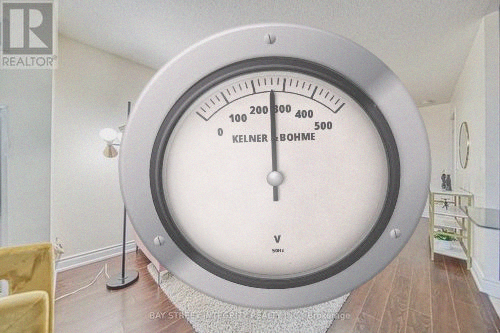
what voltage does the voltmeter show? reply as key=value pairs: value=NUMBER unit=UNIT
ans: value=260 unit=V
